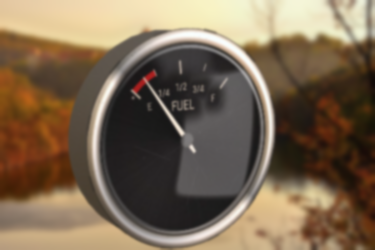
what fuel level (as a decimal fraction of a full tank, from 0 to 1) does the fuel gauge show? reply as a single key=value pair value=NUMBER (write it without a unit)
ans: value=0.125
